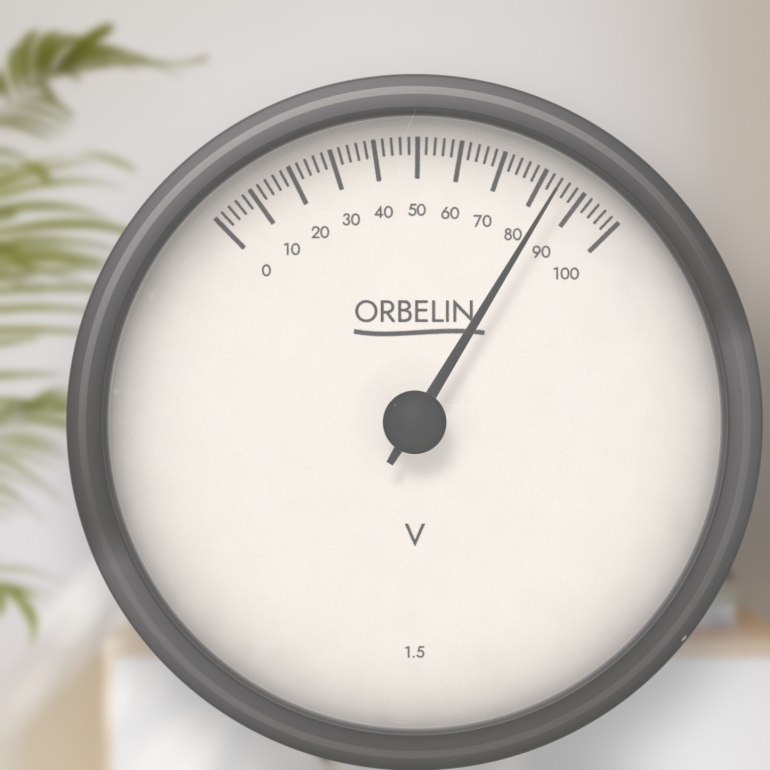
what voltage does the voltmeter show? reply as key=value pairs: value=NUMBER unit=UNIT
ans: value=84 unit=V
